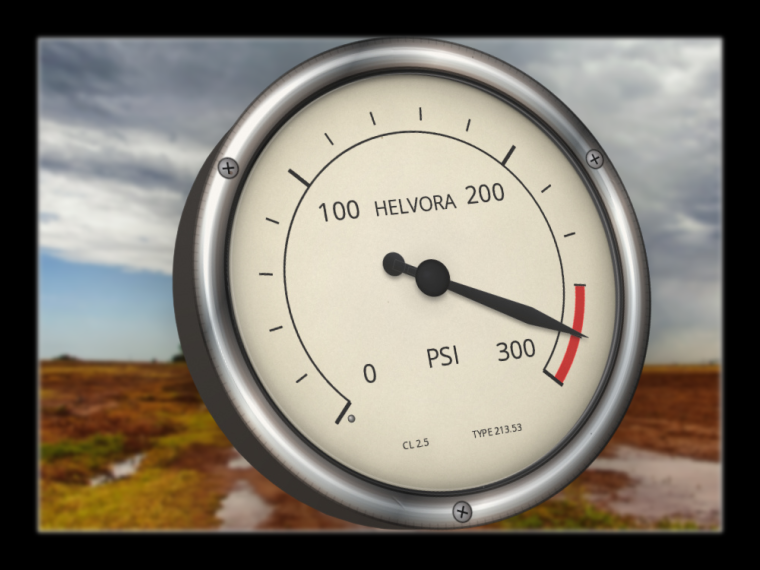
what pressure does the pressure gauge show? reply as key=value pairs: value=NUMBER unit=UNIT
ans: value=280 unit=psi
